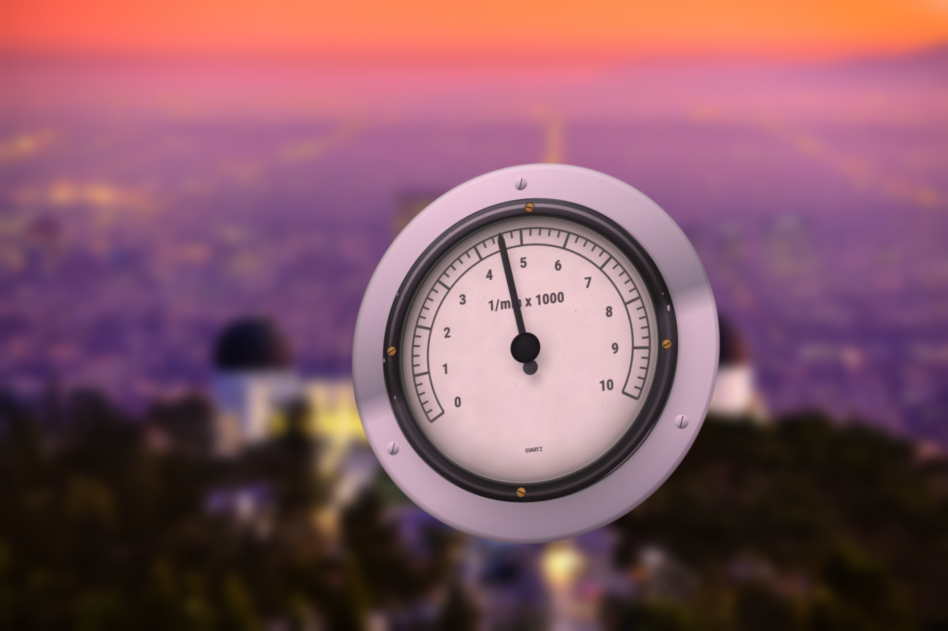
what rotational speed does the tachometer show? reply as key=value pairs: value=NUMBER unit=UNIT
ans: value=4600 unit=rpm
